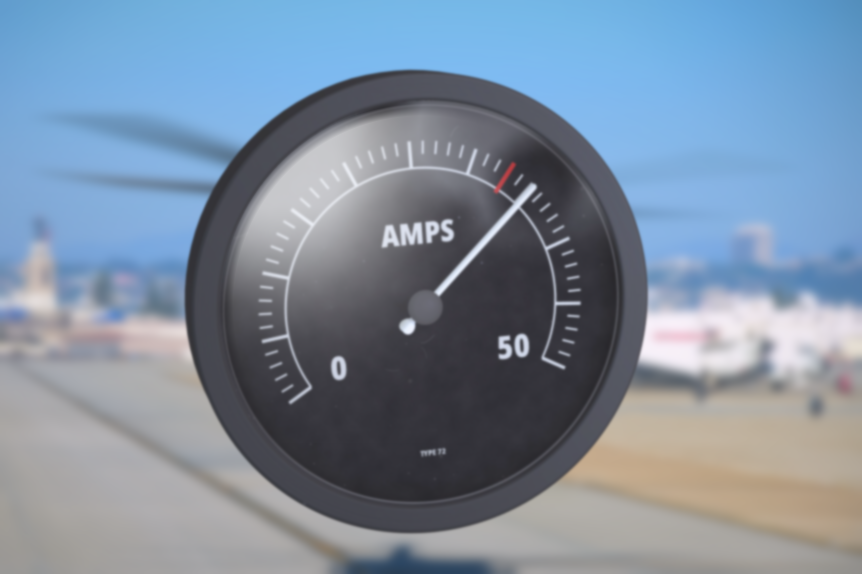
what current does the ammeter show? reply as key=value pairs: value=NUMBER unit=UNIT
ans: value=35 unit=A
